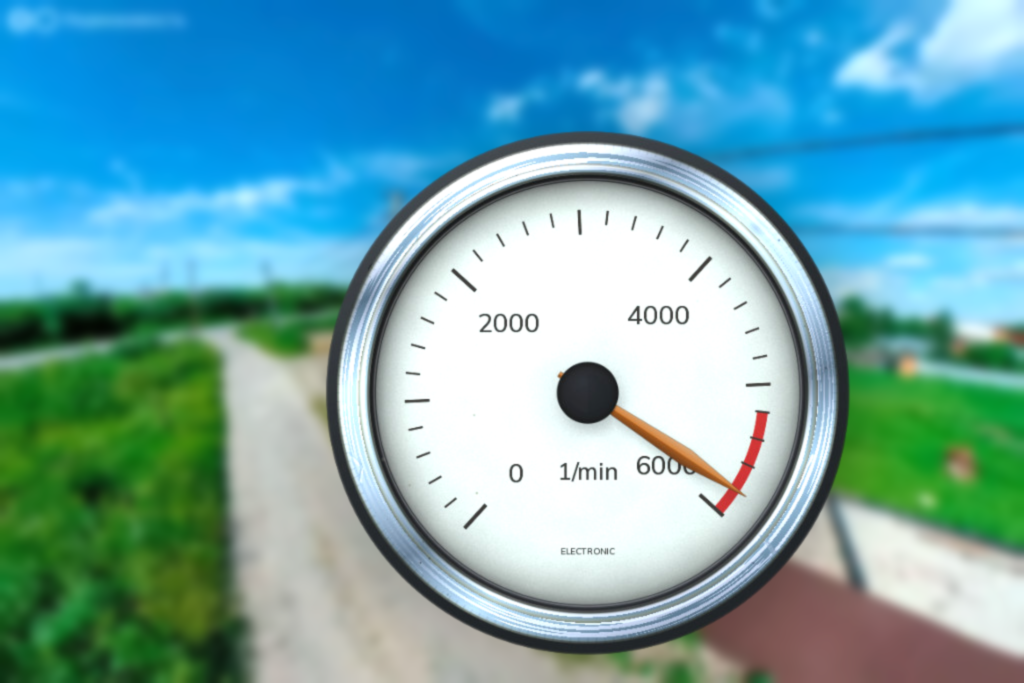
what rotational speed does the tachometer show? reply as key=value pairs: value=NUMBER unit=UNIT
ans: value=5800 unit=rpm
